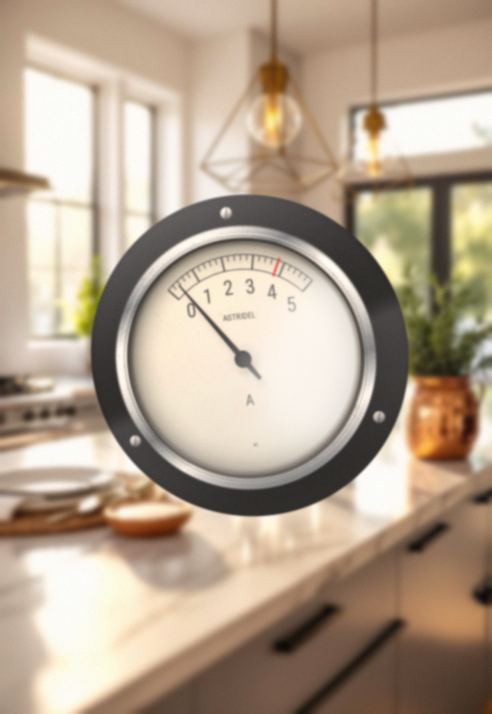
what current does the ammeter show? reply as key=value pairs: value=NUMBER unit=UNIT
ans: value=0.4 unit=A
